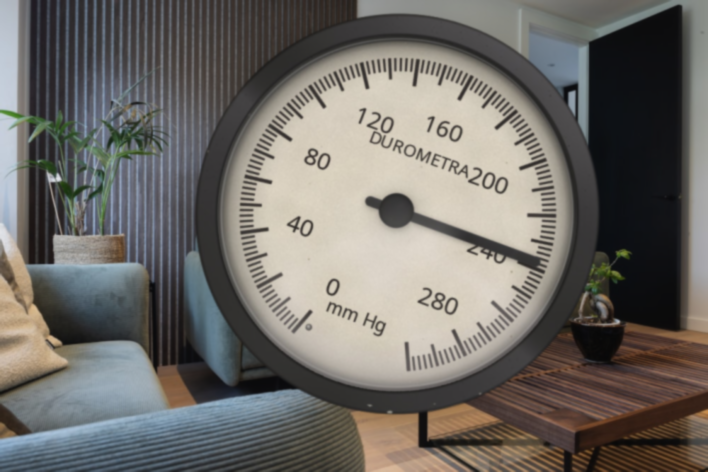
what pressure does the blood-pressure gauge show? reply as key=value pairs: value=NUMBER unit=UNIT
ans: value=238 unit=mmHg
